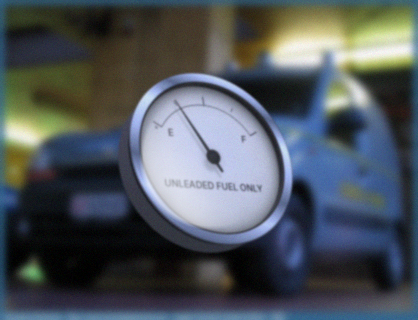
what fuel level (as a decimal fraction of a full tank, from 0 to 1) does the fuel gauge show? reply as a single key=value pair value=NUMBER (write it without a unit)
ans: value=0.25
